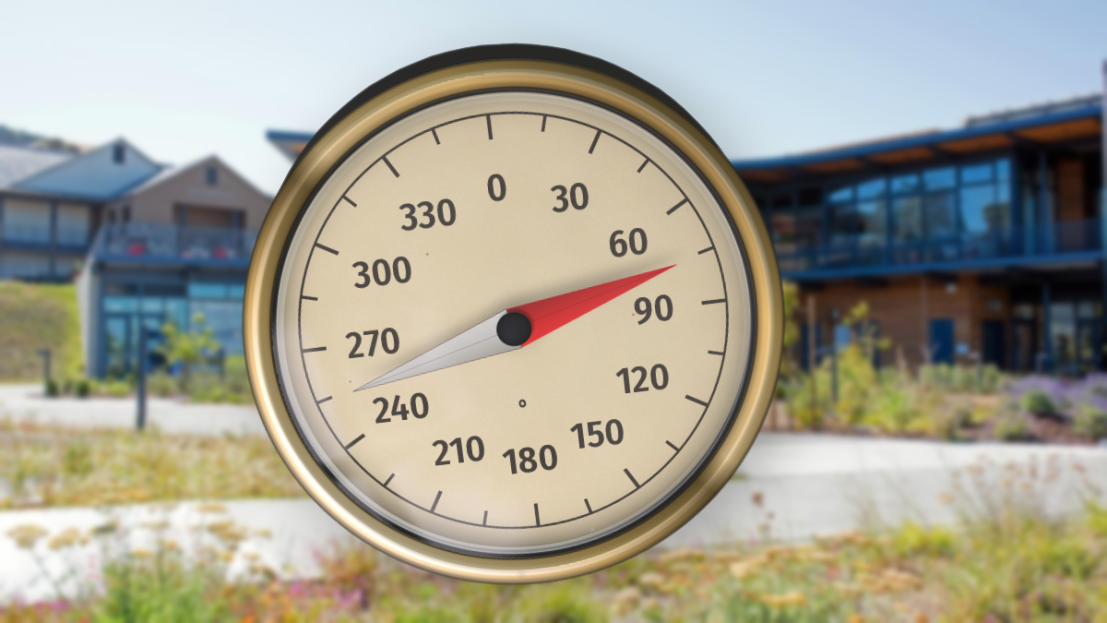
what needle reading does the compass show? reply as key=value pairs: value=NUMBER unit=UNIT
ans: value=75 unit=°
